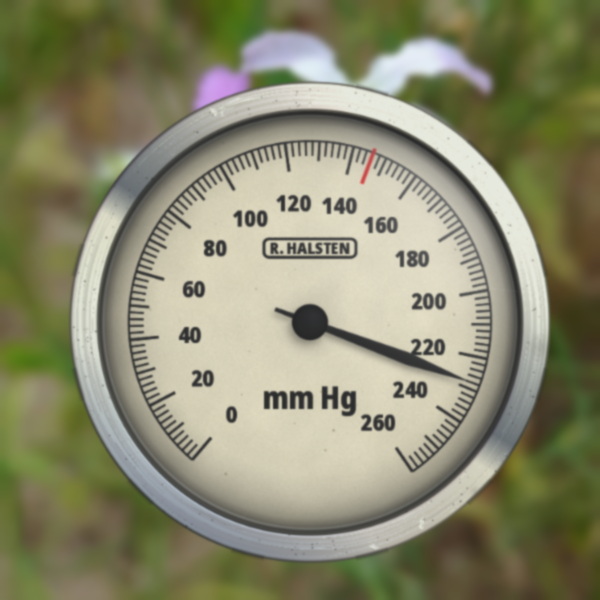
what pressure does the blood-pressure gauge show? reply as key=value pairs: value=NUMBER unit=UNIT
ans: value=228 unit=mmHg
